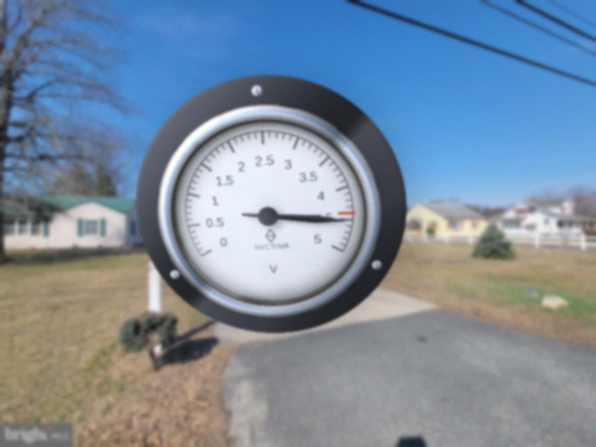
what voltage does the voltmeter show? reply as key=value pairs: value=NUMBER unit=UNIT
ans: value=4.5 unit=V
